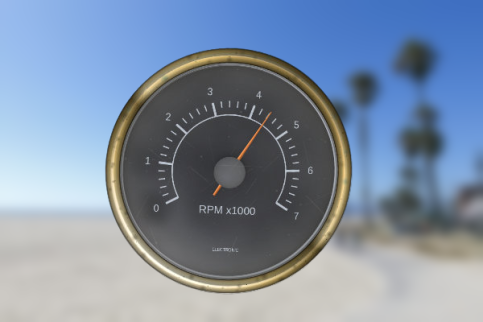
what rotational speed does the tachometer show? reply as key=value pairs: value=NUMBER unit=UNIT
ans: value=4400 unit=rpm
